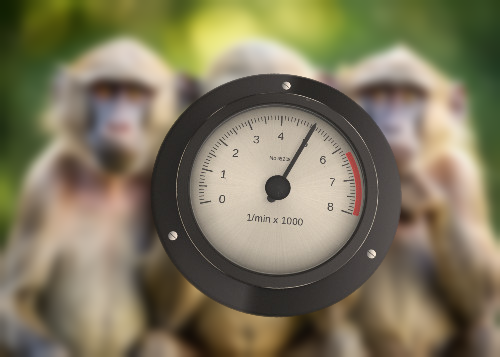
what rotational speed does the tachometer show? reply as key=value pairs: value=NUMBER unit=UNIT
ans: value=5000 unit=rpm
